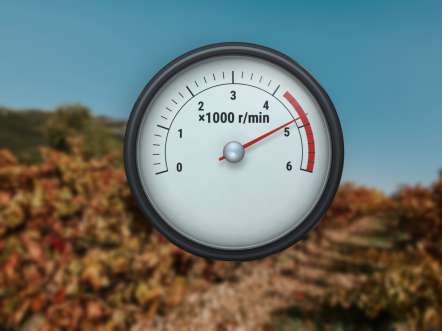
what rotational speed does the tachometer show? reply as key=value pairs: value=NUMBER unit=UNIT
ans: value=4800 unit=rpm
